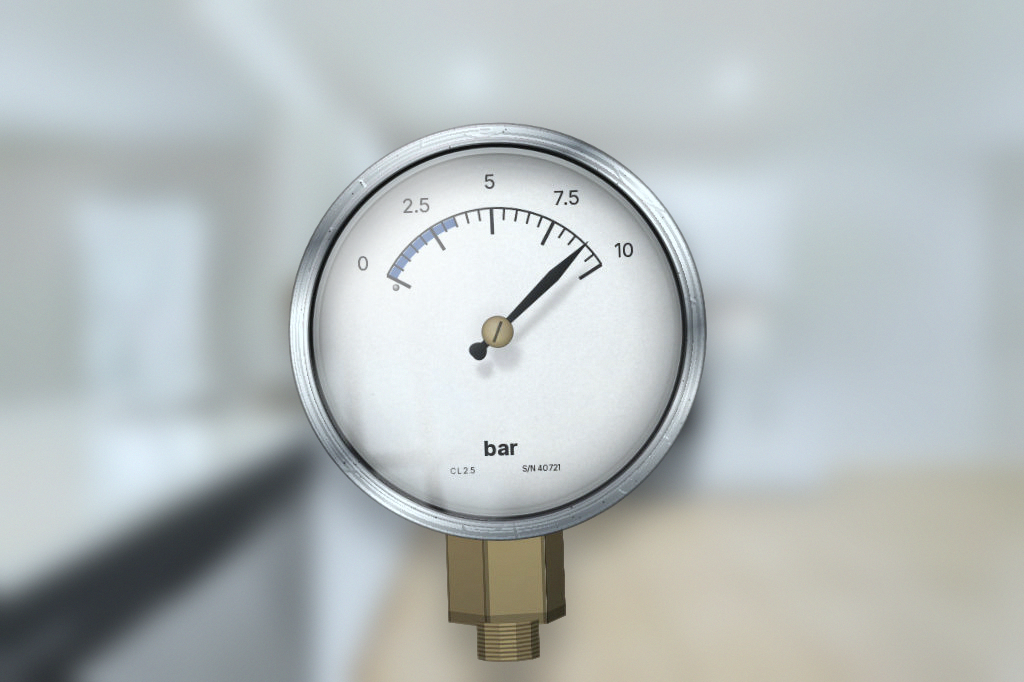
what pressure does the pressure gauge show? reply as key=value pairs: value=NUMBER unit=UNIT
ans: value=9 unit=bar
